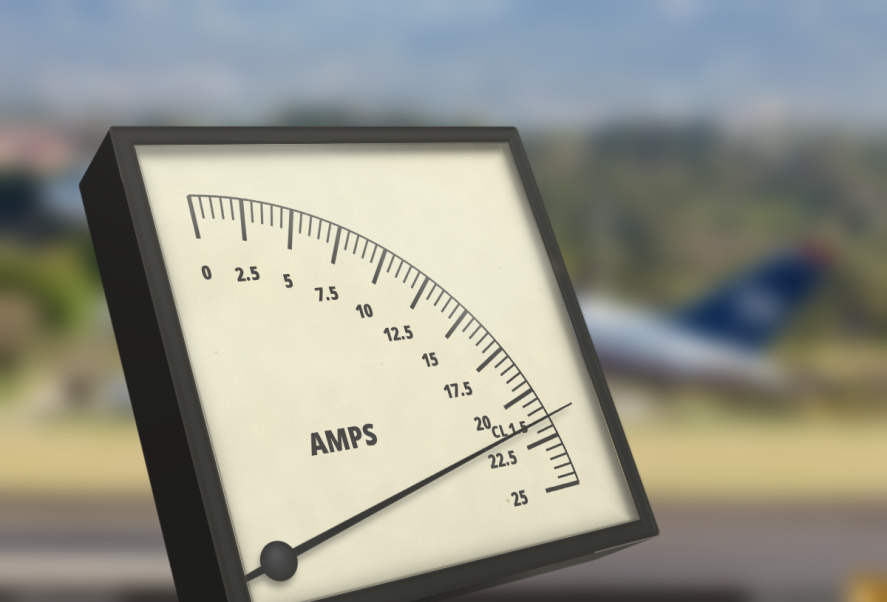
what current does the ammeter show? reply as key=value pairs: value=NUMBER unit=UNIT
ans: value=21.5 unit=A
